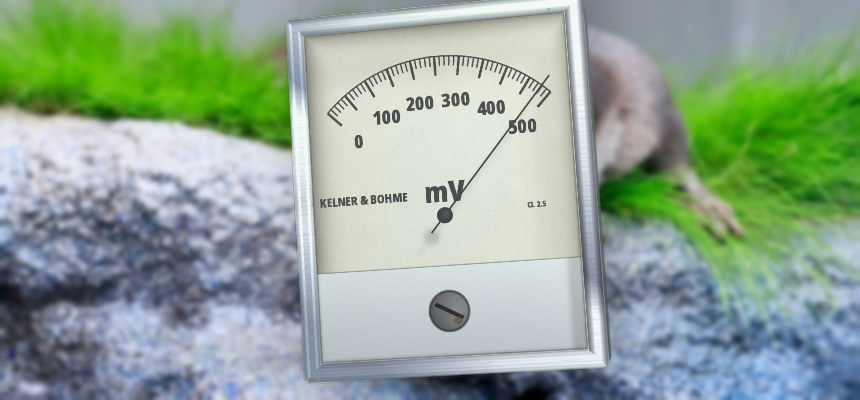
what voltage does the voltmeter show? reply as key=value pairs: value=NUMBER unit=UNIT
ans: value=480 unit=mV
